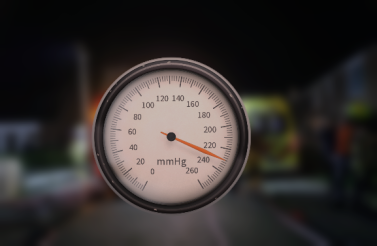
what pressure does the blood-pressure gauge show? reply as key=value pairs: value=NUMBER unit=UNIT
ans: value=230 unit=mmHg
